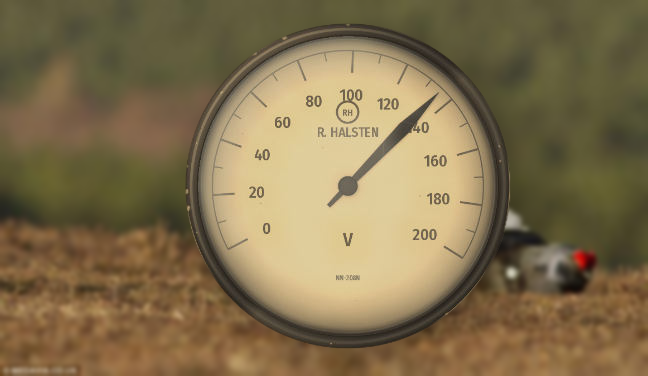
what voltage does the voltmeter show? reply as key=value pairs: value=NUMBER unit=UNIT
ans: value=135 unit=V
